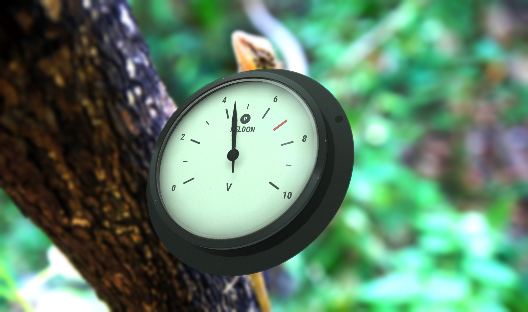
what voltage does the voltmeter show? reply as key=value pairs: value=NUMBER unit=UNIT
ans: value=4.5 unit=V
